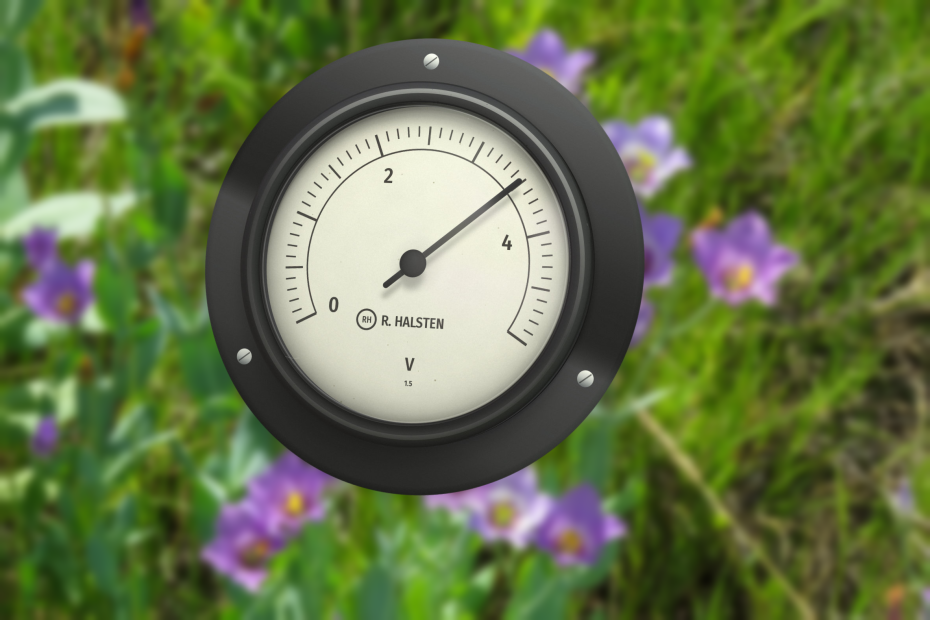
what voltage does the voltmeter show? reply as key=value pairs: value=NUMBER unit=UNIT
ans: value=3.5 unit=V
